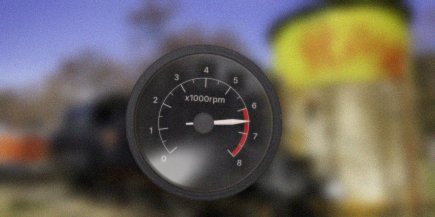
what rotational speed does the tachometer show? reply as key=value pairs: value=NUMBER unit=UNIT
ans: value=6500 unit=rpm
